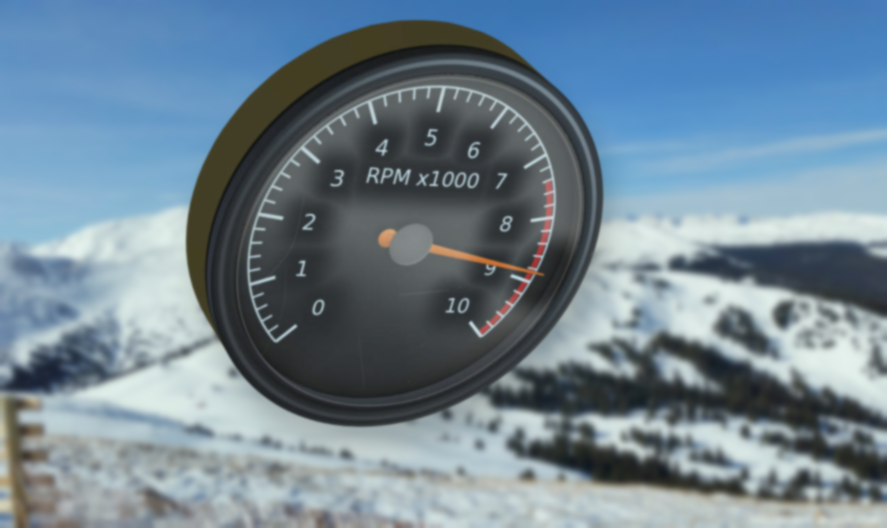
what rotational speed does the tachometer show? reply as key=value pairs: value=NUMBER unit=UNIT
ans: value=8800 unit=rpm
